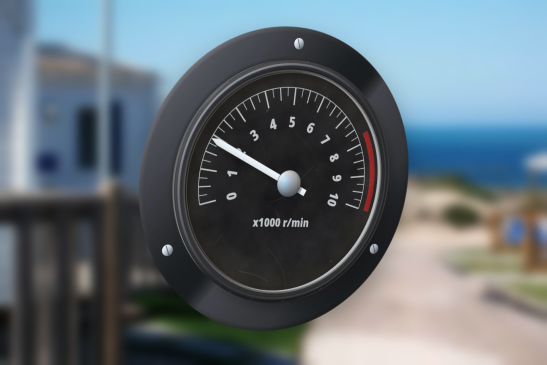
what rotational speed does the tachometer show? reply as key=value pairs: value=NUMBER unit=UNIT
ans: value=1875 unit=rpm
